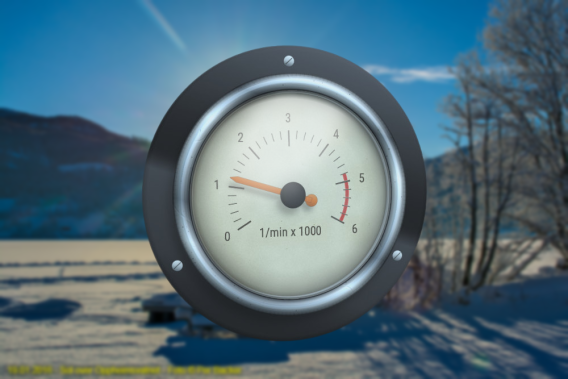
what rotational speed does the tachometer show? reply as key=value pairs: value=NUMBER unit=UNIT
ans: value=1200 unit=rpm
